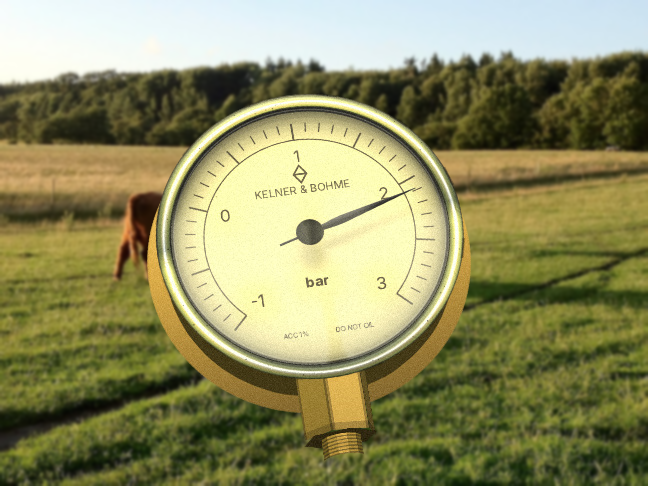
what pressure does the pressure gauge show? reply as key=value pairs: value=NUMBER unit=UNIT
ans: value=2.1 unit=bar
